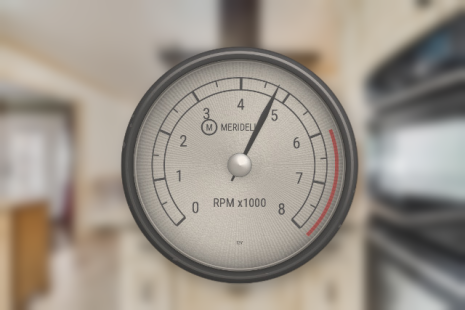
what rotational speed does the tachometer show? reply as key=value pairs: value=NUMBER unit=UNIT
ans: value=4750 unit=rpm
